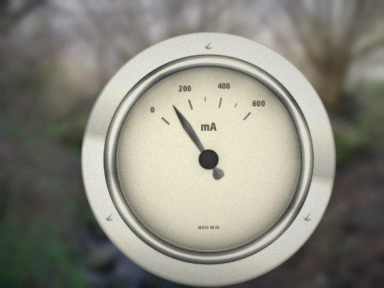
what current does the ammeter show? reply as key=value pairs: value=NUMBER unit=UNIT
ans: value=100 unit=mA
